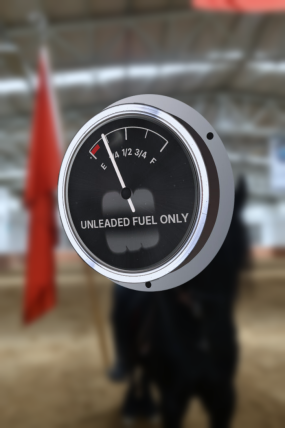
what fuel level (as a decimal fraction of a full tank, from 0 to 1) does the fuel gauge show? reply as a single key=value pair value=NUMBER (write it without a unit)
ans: value=0.25
